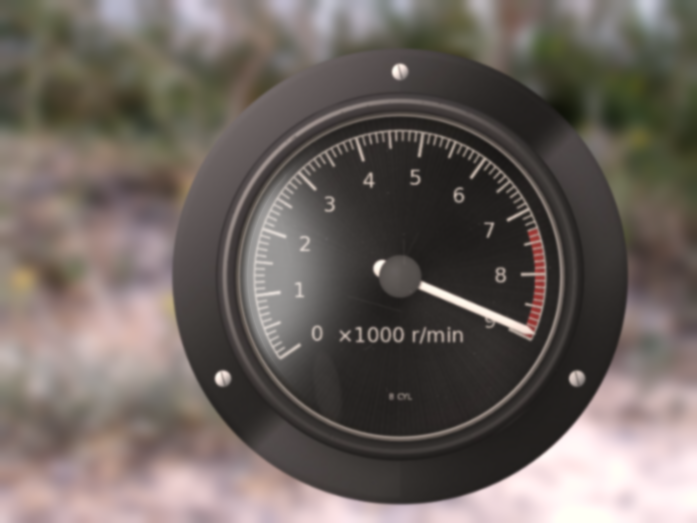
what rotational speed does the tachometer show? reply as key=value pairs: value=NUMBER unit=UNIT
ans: value=8900 unit=rpm
